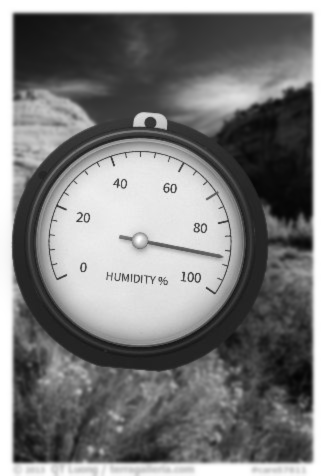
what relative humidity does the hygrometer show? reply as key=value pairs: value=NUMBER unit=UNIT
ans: value=90 unit=%
